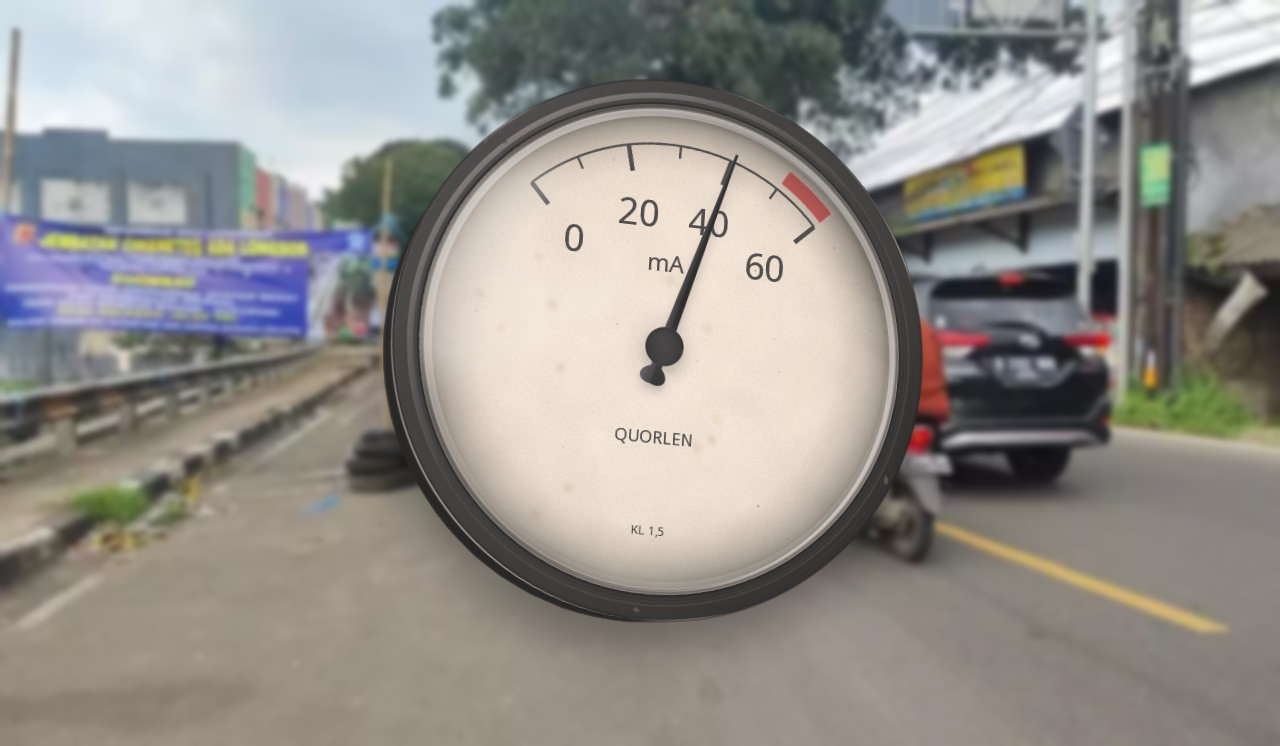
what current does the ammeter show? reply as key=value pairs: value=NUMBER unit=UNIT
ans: value=40 unit=mA
